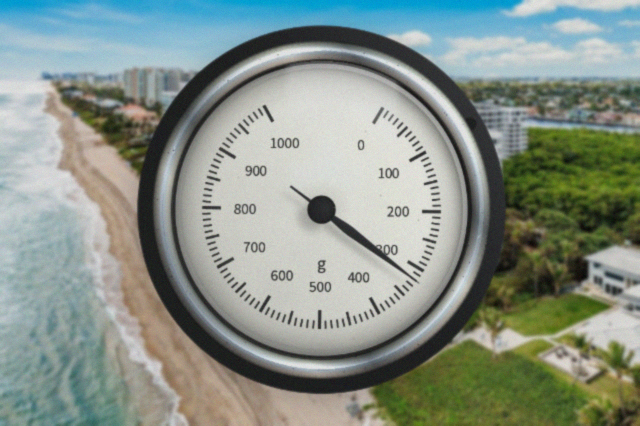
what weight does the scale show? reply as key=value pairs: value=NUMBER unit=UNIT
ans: value=320 unit=g
